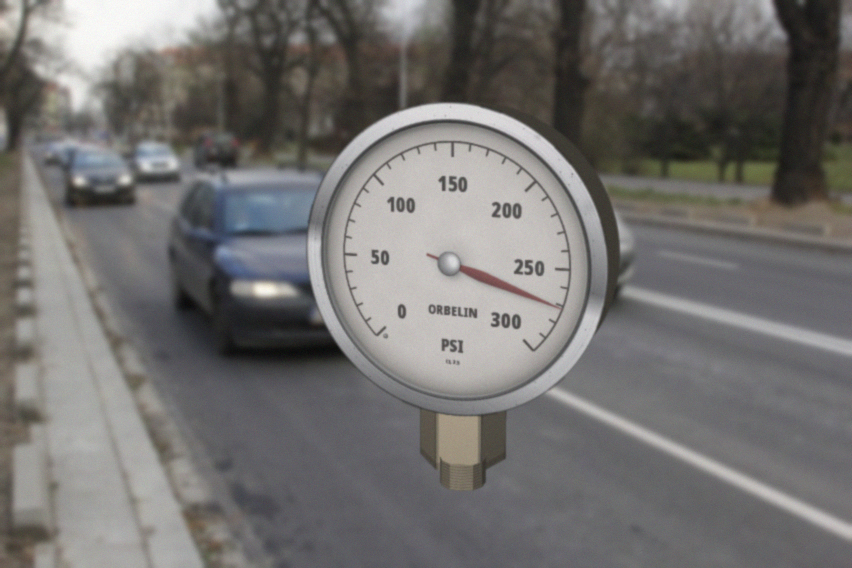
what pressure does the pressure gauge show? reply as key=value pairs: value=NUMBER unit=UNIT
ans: value=270 unit=psi
